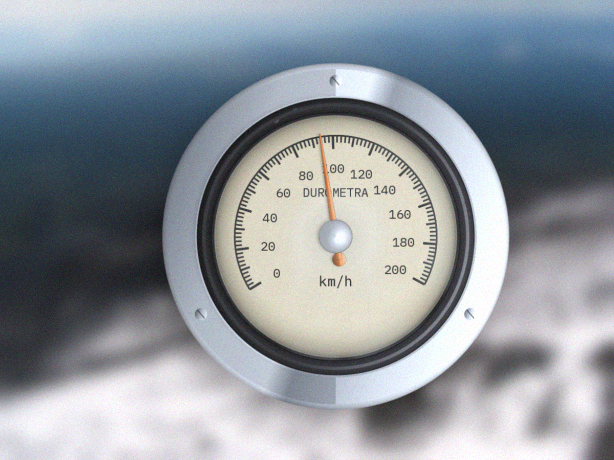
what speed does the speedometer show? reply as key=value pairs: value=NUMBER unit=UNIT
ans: value=94 unit=km/h
